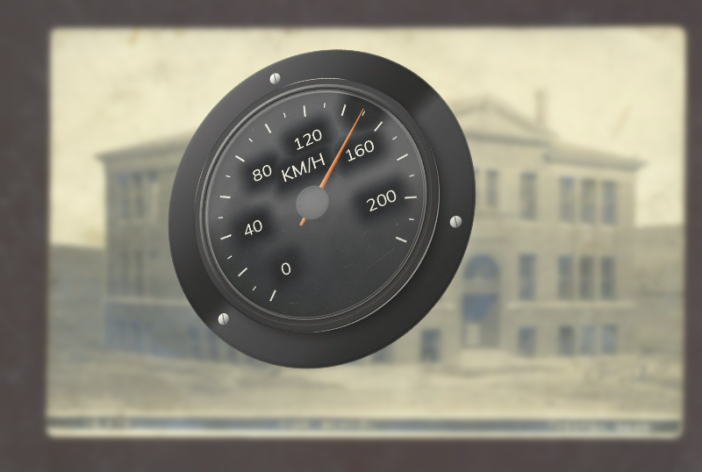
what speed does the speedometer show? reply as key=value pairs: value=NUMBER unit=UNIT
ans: value=150 unit=km/h
